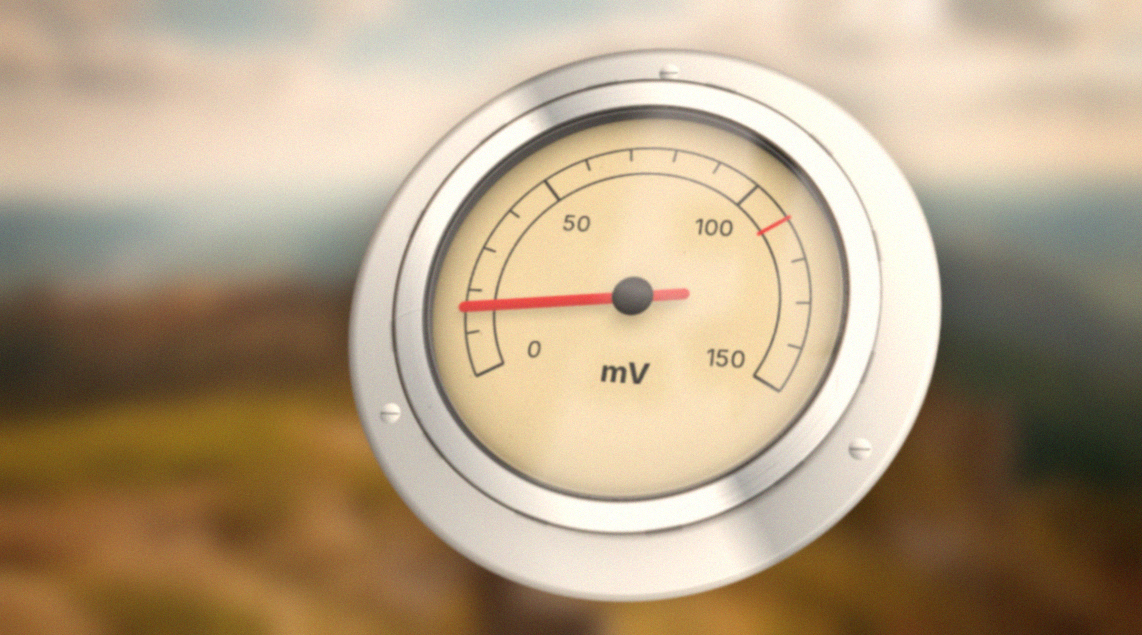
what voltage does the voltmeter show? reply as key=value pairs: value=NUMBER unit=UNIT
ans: value=15 unit=mV
